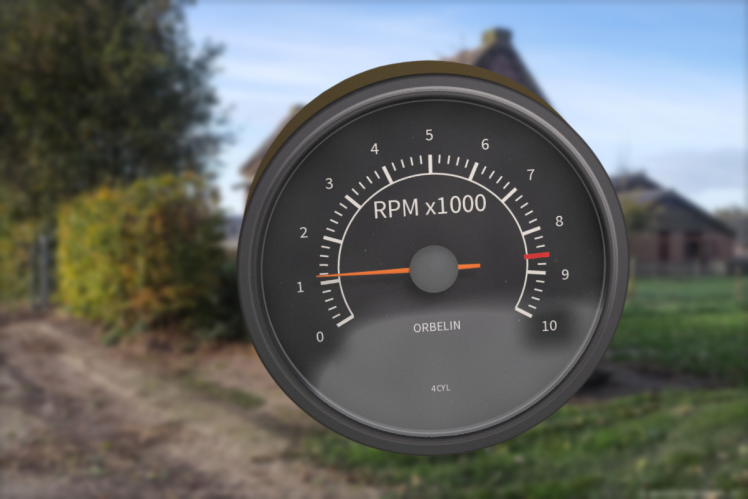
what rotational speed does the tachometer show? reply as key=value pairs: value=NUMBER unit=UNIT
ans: value=1200 unit=rpm
